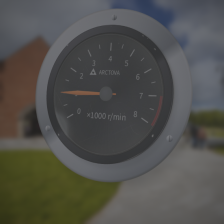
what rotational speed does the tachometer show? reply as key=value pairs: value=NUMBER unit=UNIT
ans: value=1000 unit=rpm
